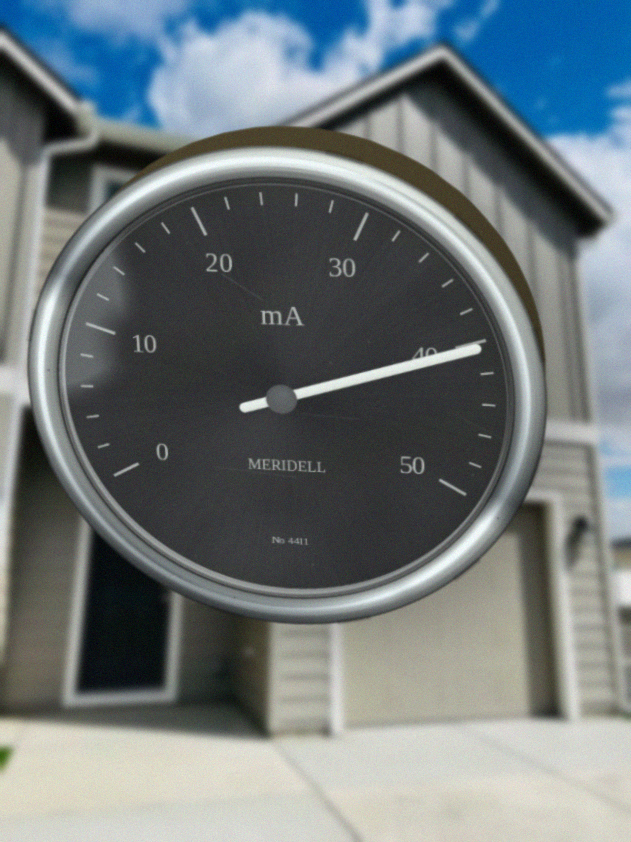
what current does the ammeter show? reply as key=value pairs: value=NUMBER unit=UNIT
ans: value=40 unit=mA
